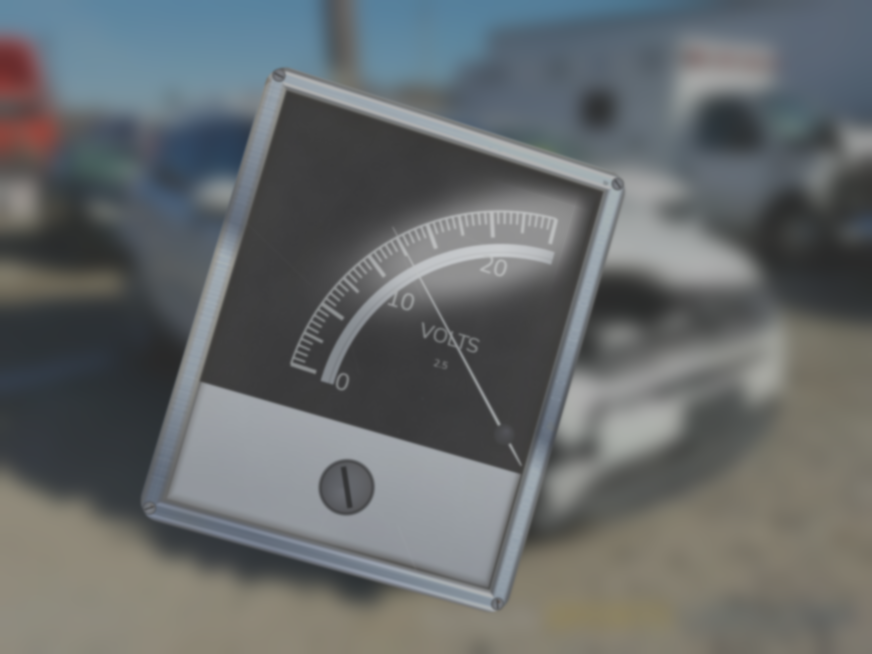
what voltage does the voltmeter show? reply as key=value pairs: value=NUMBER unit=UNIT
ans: value=12.5 unit=V
